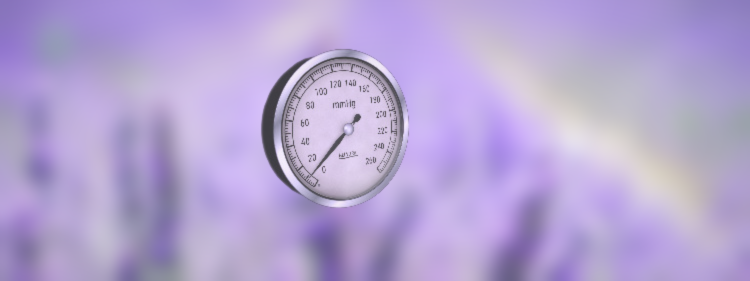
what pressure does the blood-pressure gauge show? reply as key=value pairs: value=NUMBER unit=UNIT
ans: value=10 unit=mmHg
